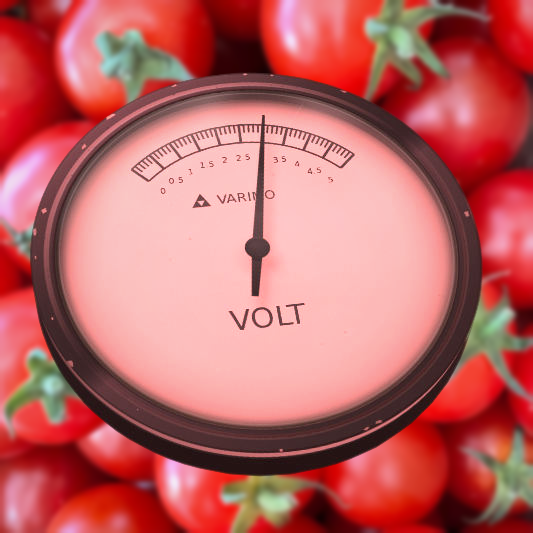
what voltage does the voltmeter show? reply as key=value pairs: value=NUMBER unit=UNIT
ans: value=3 unit=V
